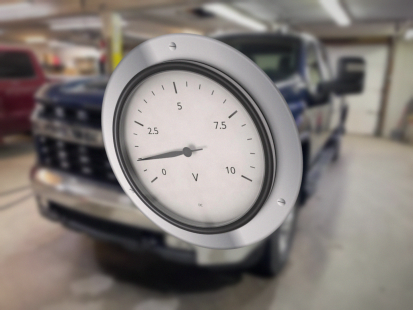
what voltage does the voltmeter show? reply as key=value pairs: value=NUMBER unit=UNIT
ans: value=1 unit=V
